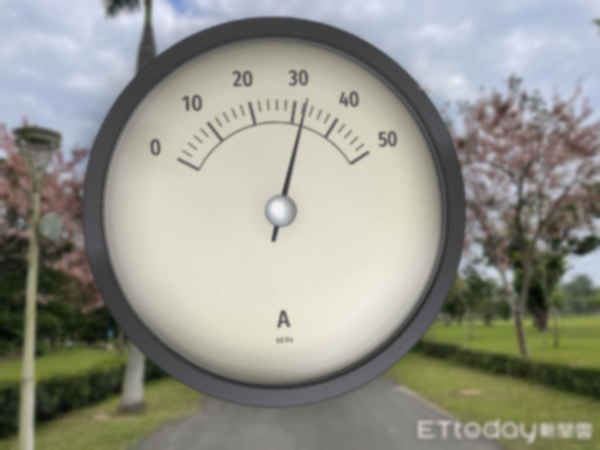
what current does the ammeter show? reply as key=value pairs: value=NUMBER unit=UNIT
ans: value=32 unit=A
